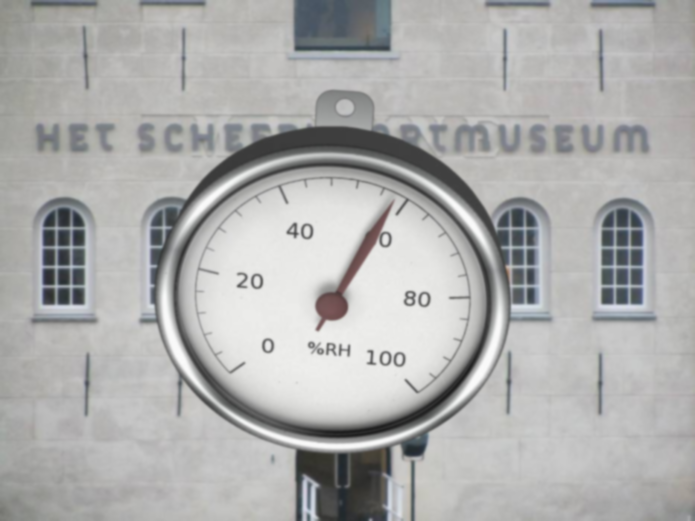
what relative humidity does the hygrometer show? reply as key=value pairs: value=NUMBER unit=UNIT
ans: value=58 unit=%
